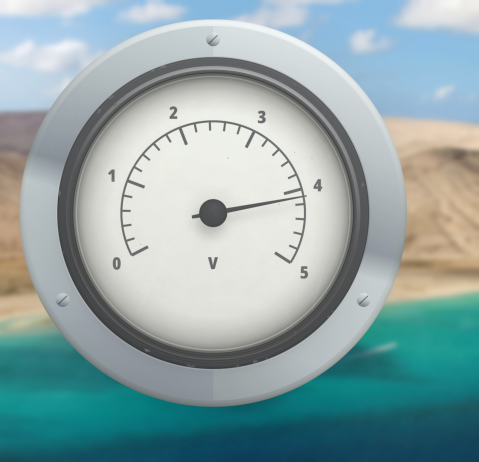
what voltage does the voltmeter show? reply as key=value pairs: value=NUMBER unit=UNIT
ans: value=4.1 unit=V
